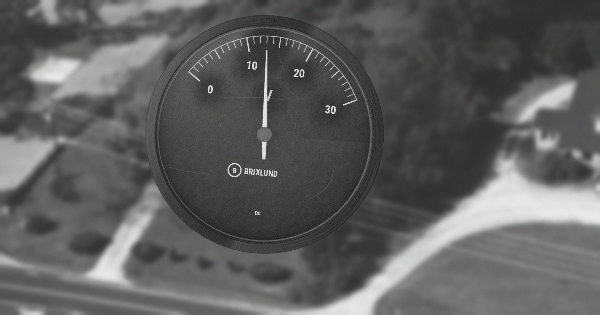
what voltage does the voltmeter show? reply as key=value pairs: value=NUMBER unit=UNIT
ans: value=13 unit=V
